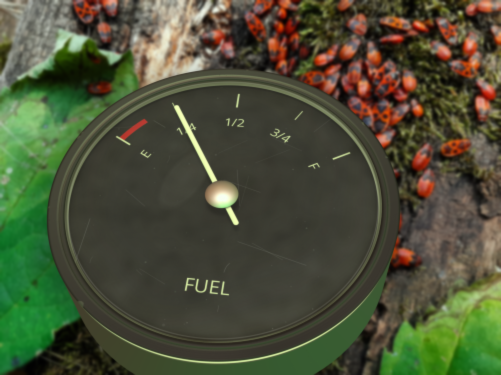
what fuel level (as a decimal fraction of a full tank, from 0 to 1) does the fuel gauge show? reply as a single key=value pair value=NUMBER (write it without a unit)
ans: value=0.25
